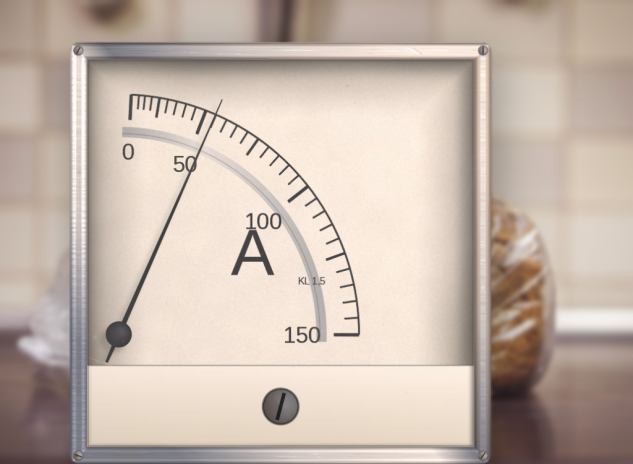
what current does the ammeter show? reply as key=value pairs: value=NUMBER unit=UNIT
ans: value=55 unit=A
